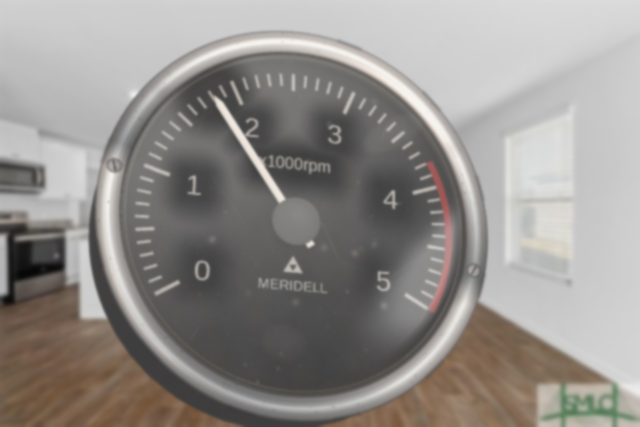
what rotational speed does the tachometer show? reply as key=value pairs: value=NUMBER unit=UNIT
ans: value=1800 unit=rpm
